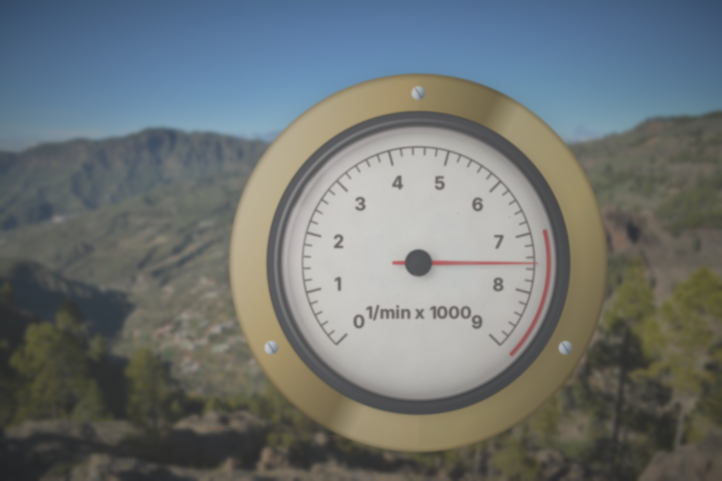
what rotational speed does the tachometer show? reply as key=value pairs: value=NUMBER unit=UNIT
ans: value=7500 unit=rpm
